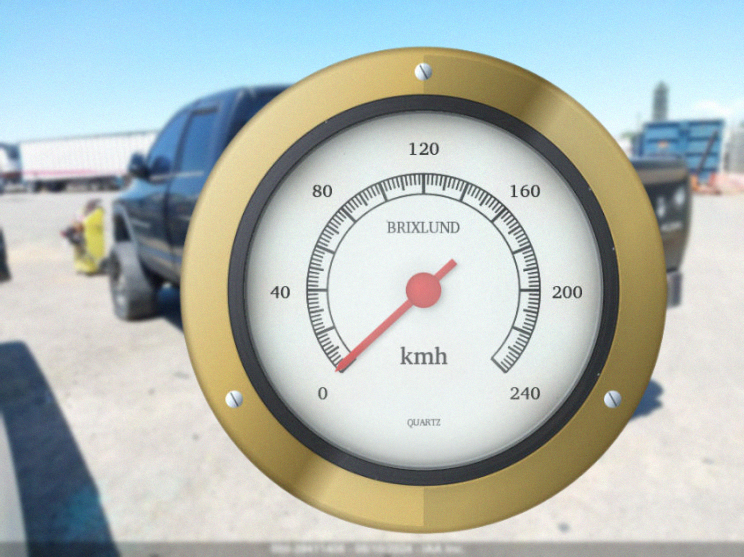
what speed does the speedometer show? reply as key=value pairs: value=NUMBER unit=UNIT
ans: value=2 unit=km/h
